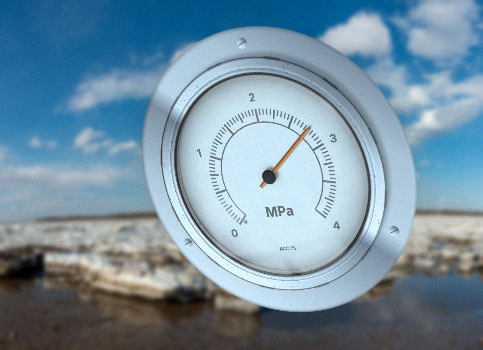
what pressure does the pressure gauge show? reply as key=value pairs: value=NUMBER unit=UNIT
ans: value=2.75 unit=MPa
